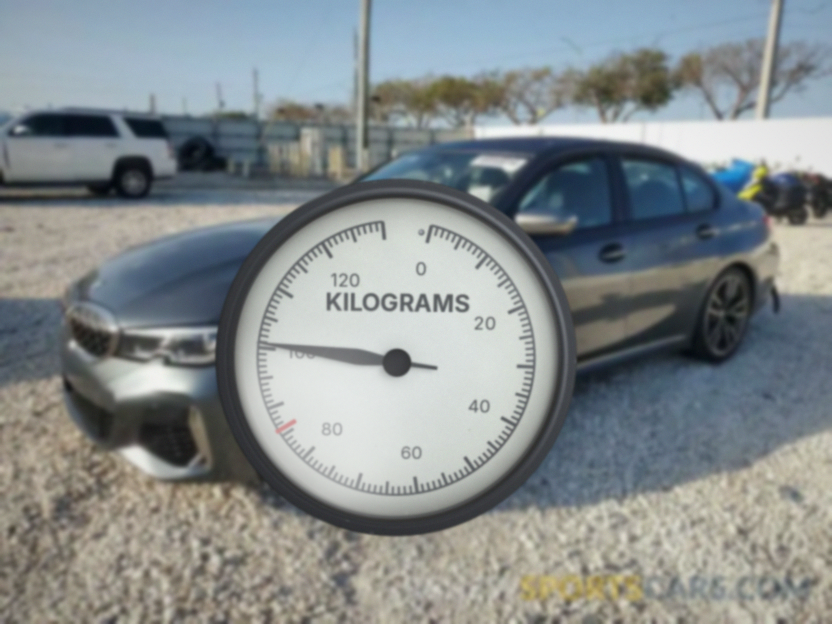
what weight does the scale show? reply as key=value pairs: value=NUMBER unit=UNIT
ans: value=101 unit=kg
